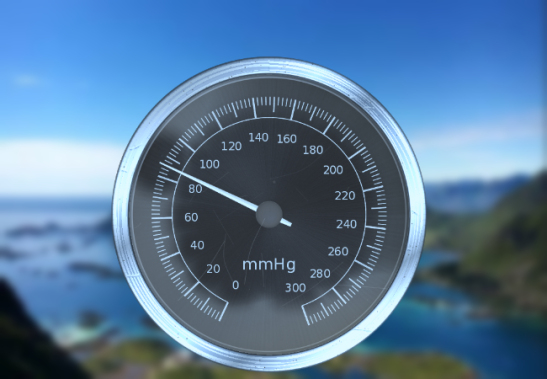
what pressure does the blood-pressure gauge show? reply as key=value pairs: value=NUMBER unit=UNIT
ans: value=86 unit=mmHg
